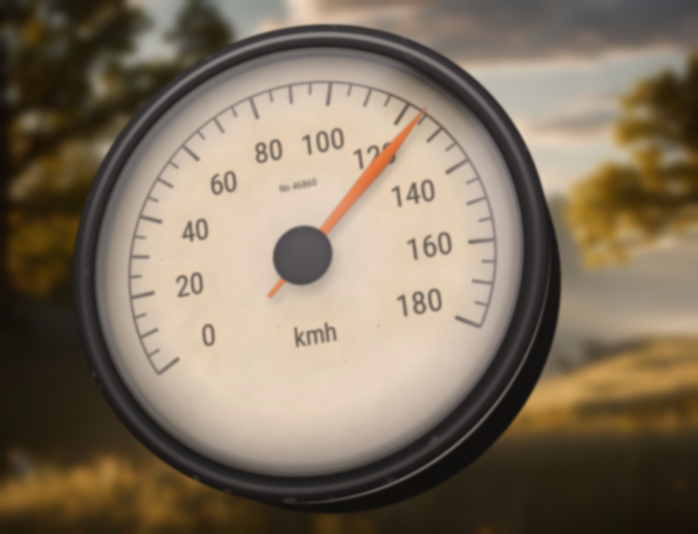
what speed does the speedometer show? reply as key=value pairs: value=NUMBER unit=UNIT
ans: value=125 unit=km/h
